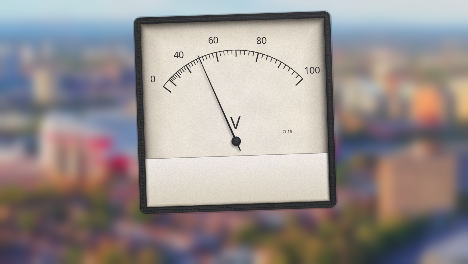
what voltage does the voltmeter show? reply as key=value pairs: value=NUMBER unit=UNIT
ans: value=50 unit=V
